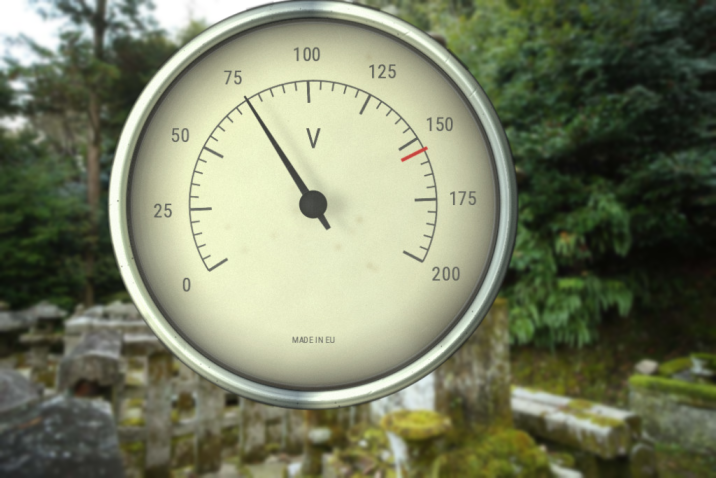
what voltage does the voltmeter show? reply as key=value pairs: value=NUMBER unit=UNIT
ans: value=75 unit=V
